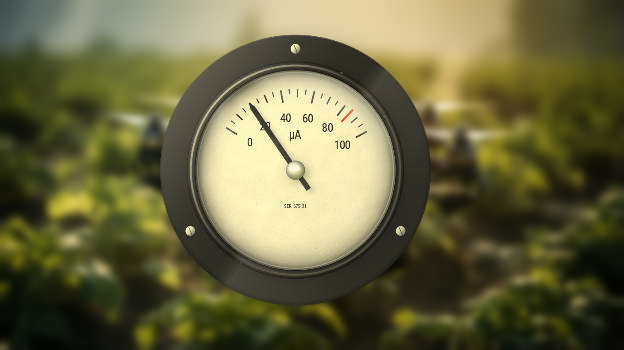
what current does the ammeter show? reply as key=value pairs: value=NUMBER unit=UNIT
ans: value=20 unit=µA
